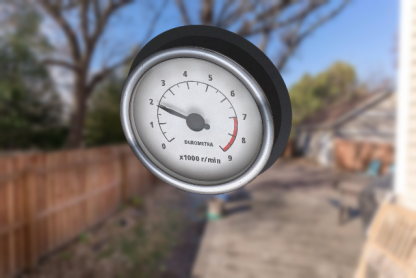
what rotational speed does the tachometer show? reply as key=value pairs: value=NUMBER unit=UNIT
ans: value=2000 unit=rpm
